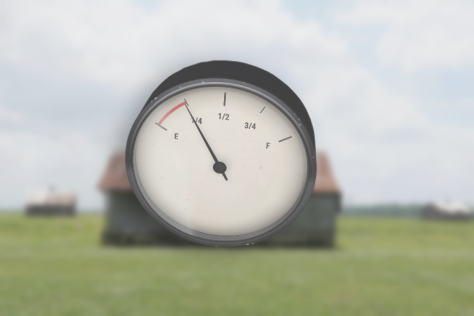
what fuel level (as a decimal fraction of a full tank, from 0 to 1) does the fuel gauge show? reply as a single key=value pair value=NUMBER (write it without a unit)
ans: value=0.25
